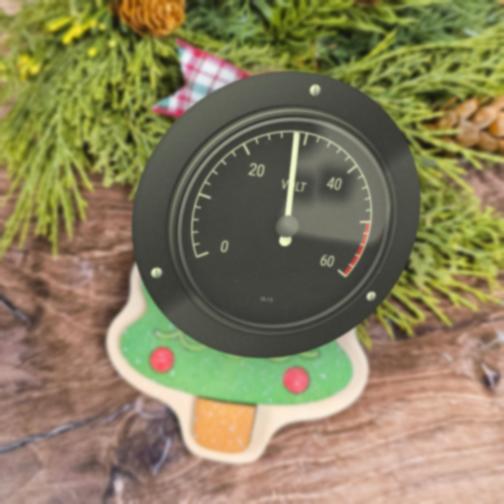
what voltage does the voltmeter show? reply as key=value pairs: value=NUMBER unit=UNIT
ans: value=28 unit=V
